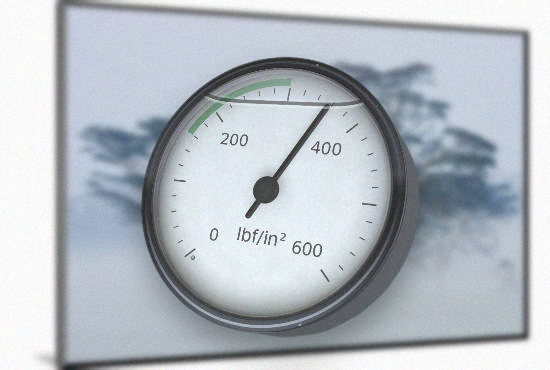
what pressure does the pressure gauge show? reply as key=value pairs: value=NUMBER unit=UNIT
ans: value=360 unit=psi
